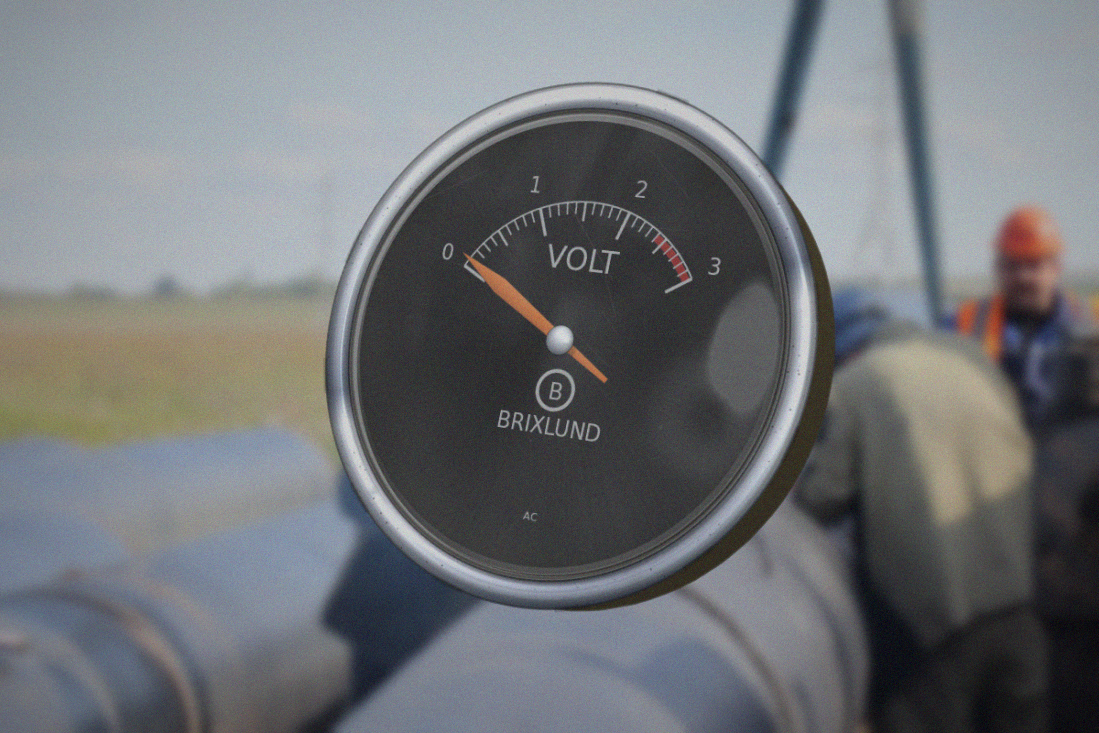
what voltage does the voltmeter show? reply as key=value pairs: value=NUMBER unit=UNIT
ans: value=0.1 unit=V
